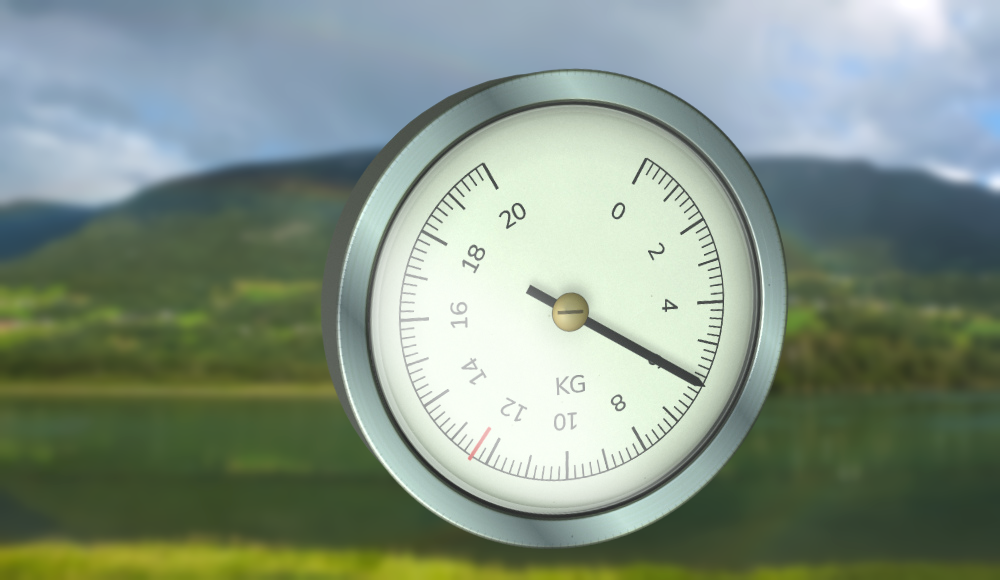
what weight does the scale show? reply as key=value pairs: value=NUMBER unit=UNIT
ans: value=6 unit=kg
